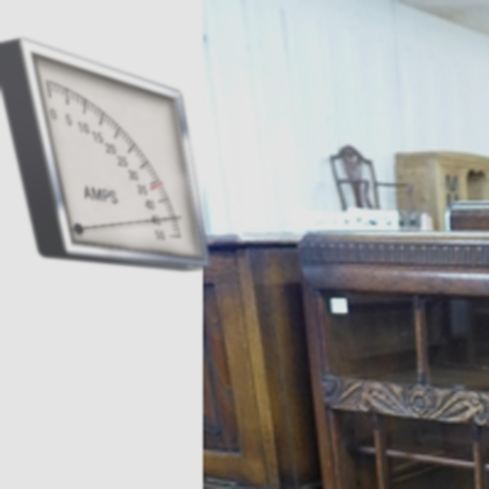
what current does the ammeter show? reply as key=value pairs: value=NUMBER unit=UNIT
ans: value=45 unit=A
